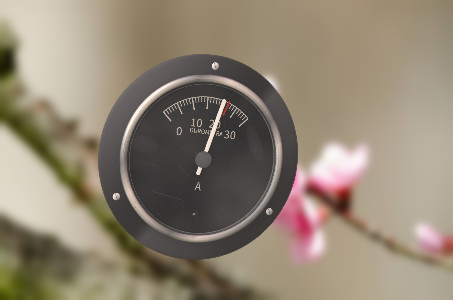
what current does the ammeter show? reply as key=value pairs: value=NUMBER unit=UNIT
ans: value=20 unit=A
